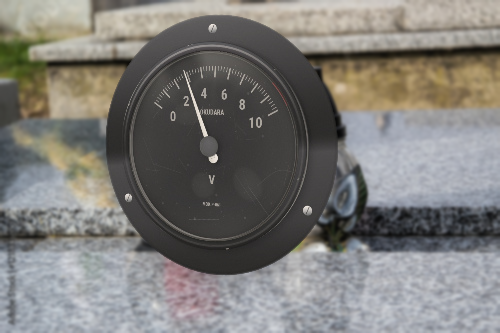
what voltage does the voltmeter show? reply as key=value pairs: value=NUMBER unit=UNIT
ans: value=3 unit=V
